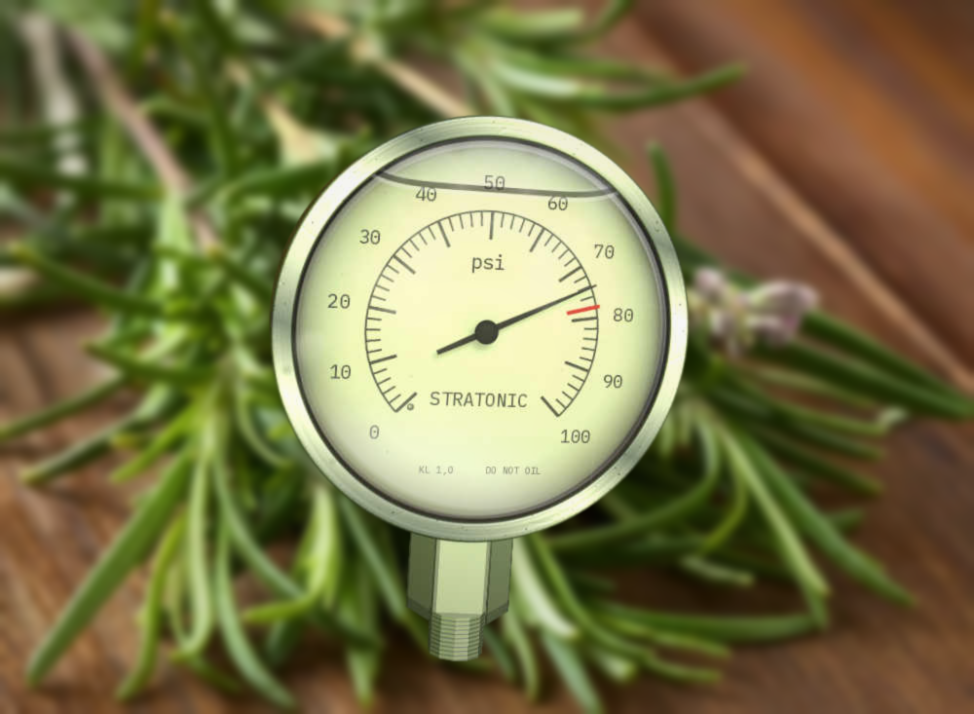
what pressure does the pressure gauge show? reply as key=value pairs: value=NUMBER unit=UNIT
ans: value=74 unit=psi
